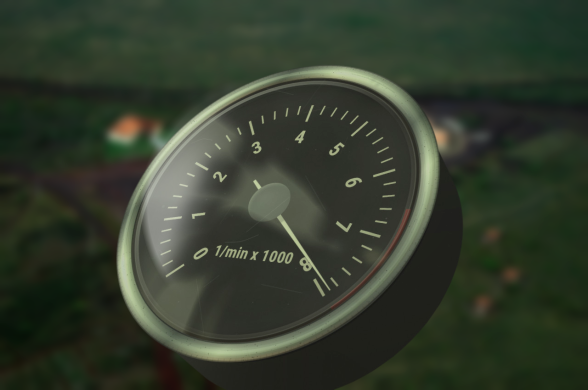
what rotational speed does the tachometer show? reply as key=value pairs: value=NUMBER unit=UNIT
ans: value=7900 unit=rpm
